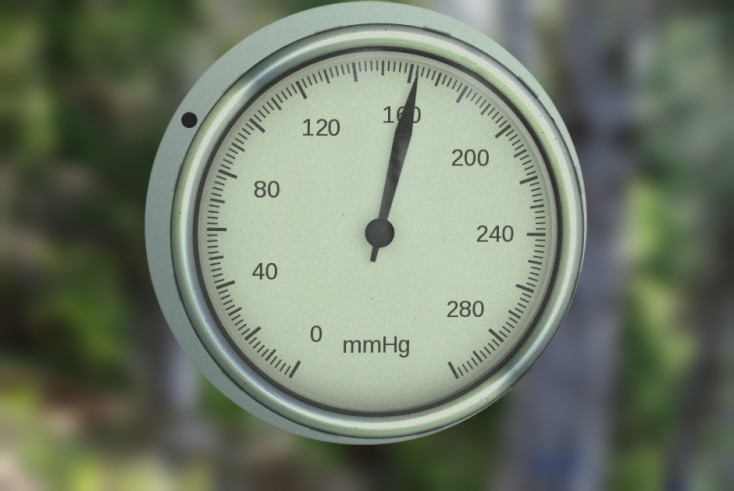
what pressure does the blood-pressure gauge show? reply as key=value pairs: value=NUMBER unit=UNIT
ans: value=162 unit=mmHg
